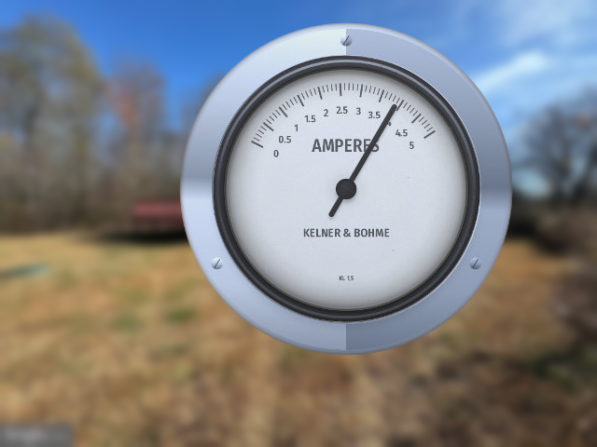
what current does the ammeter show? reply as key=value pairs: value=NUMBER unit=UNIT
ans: value=3.9 unit=A
